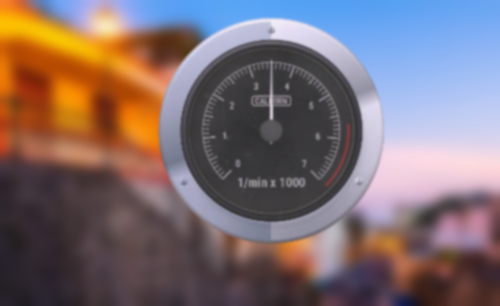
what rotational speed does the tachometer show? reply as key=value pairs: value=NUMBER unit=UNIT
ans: value=3500 unit=rpm
